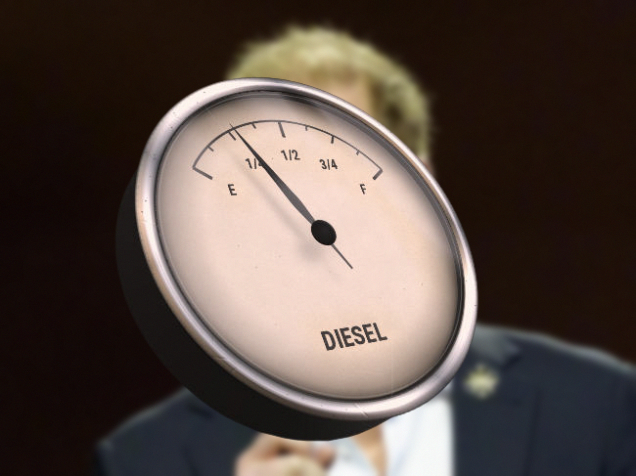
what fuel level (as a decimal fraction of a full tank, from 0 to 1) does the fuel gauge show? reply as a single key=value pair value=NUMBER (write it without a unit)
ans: value=0.25
